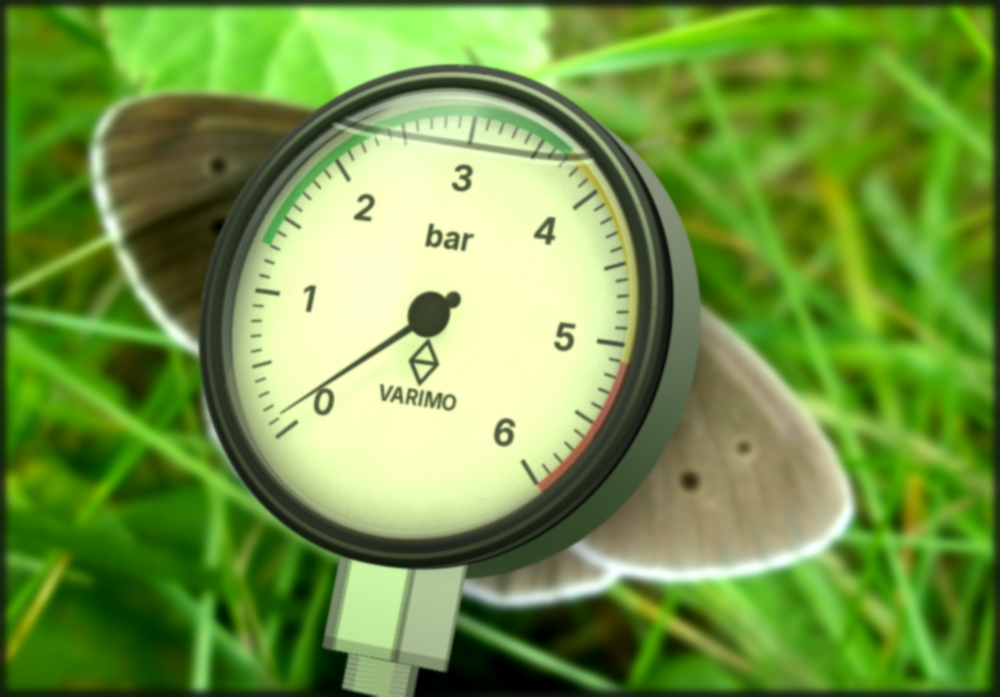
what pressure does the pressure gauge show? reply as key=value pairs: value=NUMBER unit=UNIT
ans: value=0.1 unit=bar
